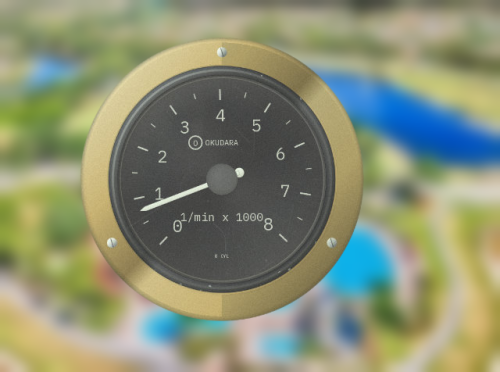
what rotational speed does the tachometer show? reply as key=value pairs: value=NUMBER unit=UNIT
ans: value=750 unit=rpm
